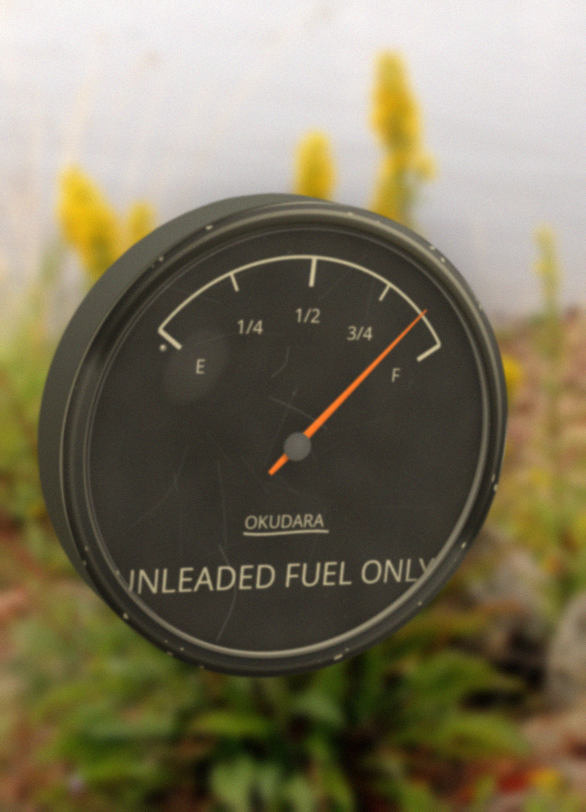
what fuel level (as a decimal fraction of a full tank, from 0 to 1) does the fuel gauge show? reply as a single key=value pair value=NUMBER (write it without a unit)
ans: value=0.875
